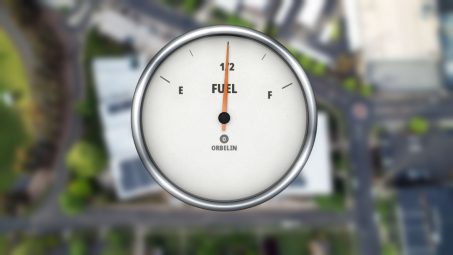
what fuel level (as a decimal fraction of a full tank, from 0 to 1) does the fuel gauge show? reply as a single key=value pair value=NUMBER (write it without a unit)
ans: value=0.5
